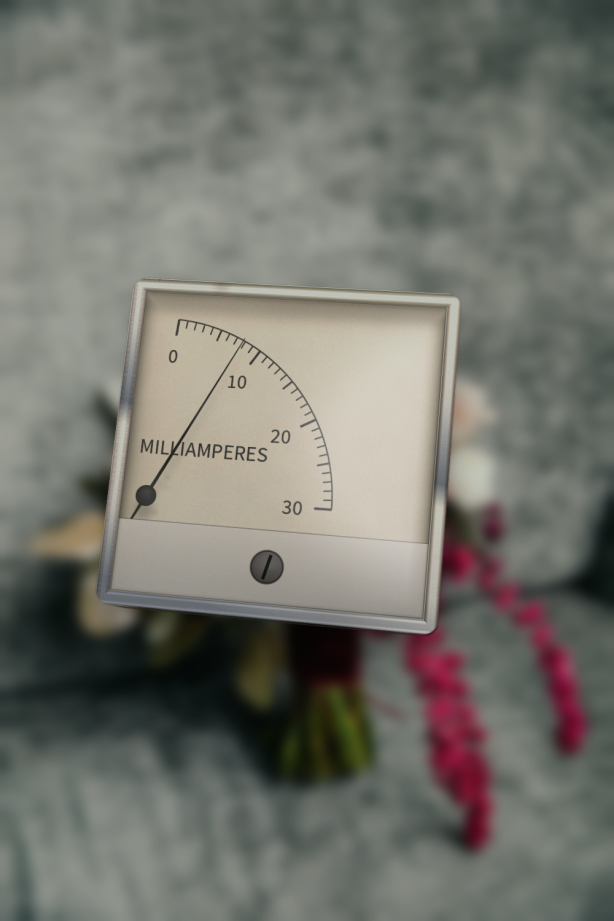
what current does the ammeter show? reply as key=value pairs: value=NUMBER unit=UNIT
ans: value=8 unit=mA
